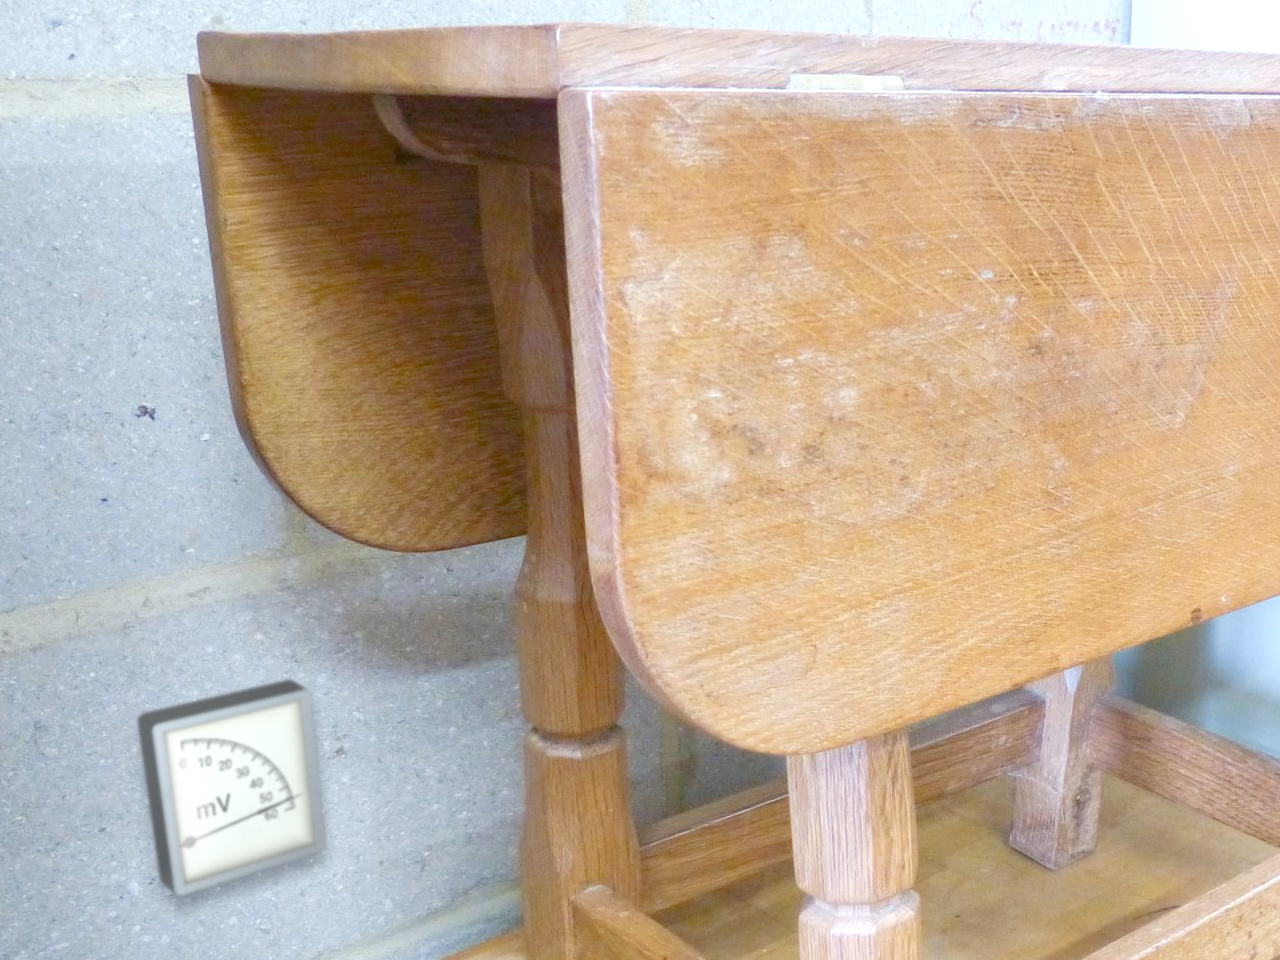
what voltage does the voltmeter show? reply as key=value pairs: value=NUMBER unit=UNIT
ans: value=55 unit=mV
